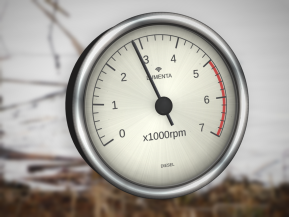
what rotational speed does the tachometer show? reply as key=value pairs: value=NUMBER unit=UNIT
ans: value=2800 unit=rpm
